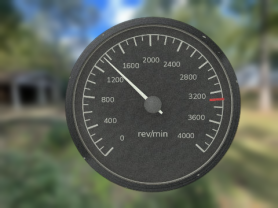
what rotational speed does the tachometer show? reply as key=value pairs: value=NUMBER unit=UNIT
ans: value=1350 unit=rpm
